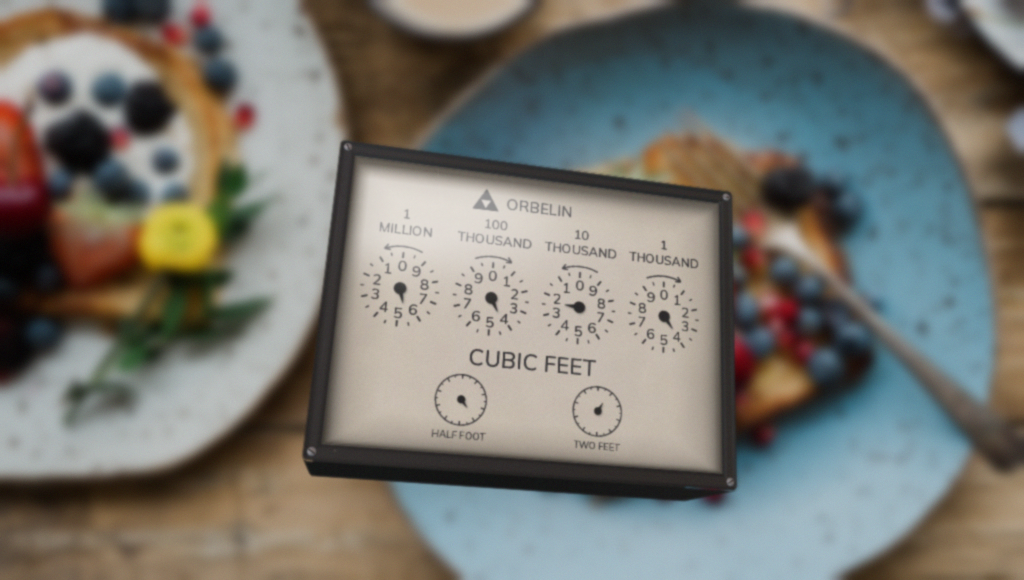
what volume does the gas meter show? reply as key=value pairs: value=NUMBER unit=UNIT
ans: value=542400 unit=ft³
